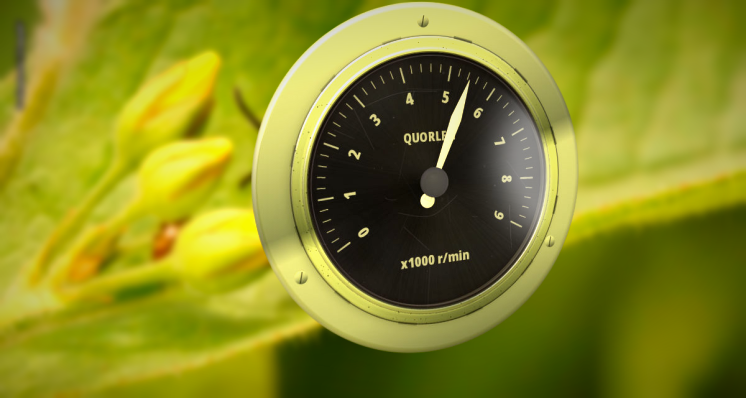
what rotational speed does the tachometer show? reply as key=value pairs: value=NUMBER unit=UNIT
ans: value=5400 unit=rpm
